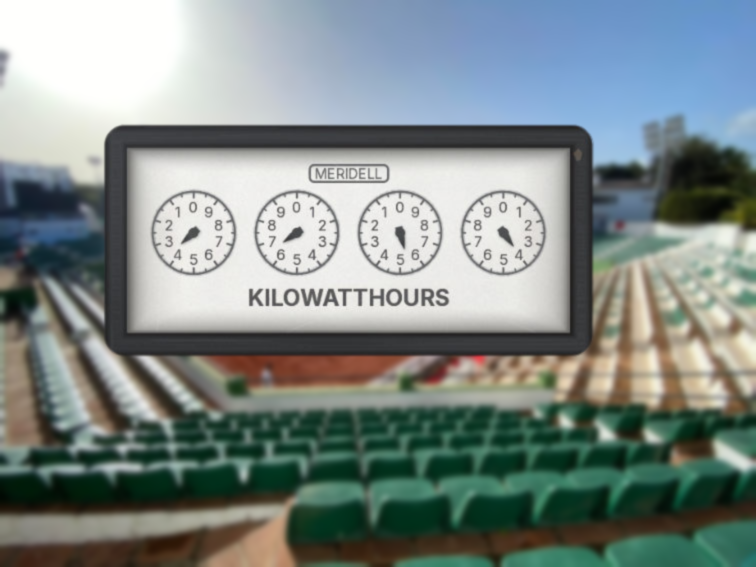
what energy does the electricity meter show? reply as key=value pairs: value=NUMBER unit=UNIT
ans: value=3654 unit=kWh
